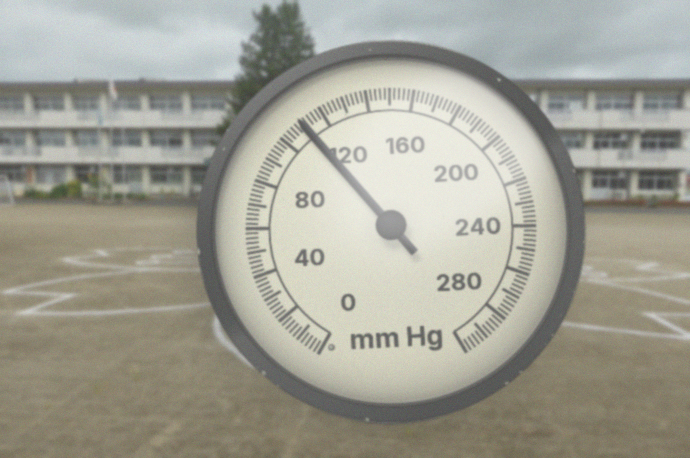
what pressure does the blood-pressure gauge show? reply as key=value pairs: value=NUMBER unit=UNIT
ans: value=110 unit=mmHg
